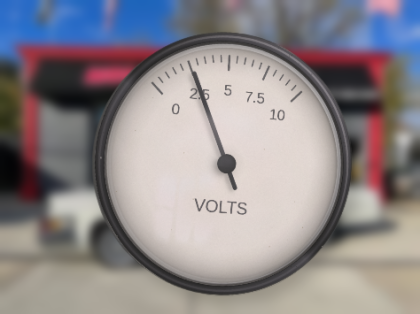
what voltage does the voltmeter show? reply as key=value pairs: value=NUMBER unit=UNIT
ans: value=2.5 unit=V
